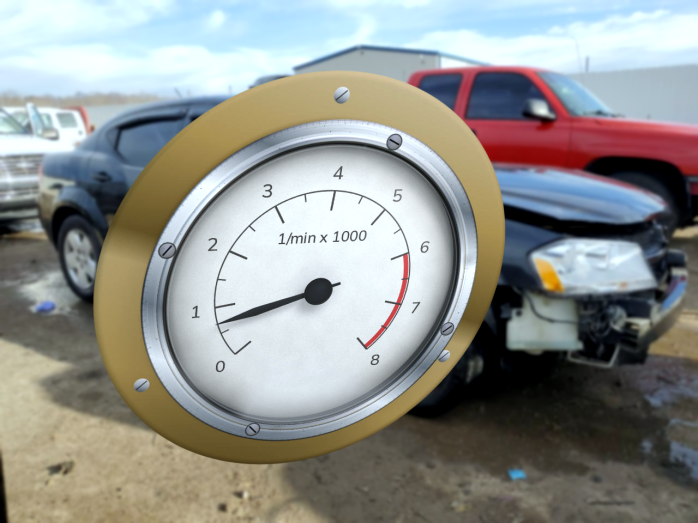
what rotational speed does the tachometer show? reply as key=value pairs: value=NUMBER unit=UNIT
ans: value=750 unit=rpm
